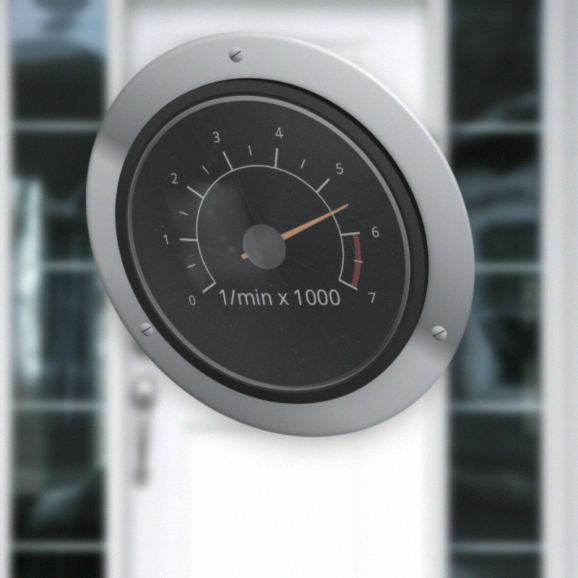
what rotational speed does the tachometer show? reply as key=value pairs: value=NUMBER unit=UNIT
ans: value=5500 unit=rpm
